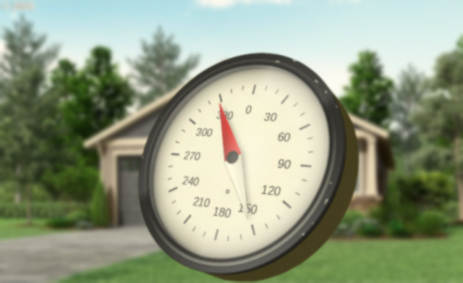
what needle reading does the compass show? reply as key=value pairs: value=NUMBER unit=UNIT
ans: value=330 unit=°
